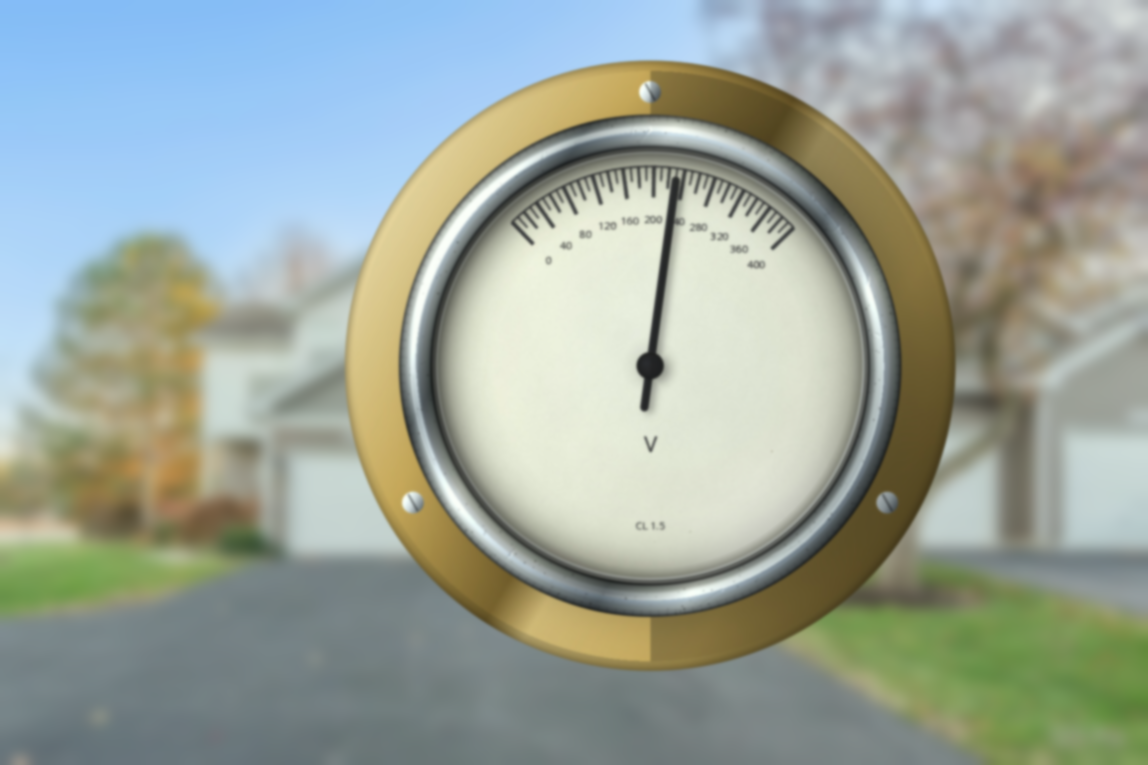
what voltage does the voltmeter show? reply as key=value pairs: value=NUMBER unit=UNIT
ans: value=230 unit=V
